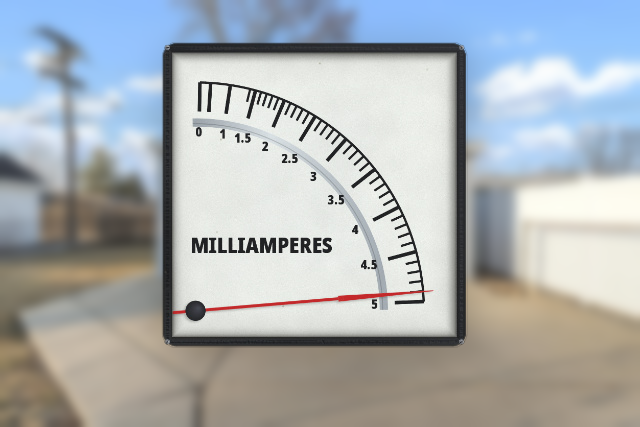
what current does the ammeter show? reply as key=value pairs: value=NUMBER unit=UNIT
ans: value=4.9 unit=mA
